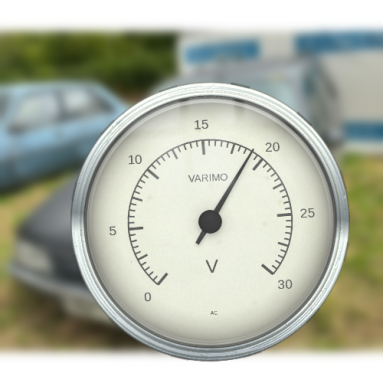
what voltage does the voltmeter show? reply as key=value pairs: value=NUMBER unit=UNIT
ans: value=19 unit=V
